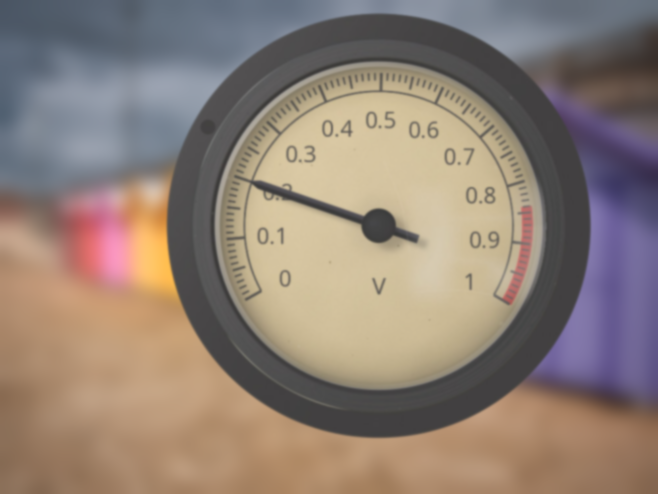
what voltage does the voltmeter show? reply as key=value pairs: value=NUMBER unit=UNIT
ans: value=0.2 unit=V
